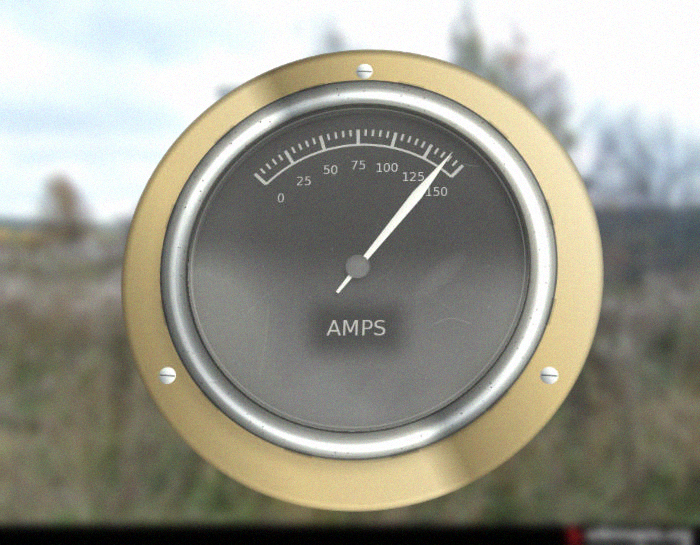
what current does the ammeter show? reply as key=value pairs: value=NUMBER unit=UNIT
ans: value=140 unit=A
